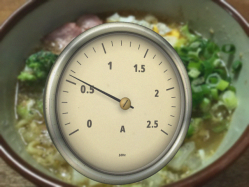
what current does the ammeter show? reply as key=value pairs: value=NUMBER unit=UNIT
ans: value=0.55 unit=A
